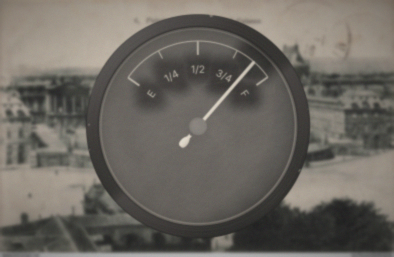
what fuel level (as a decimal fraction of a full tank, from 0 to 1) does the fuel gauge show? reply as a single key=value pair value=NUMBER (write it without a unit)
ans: value=0.875
